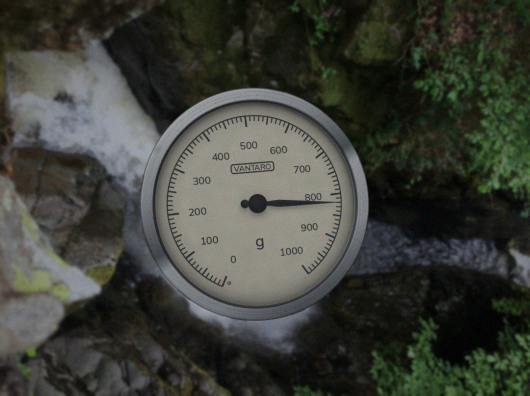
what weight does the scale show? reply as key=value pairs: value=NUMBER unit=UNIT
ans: value=820 unit=g
